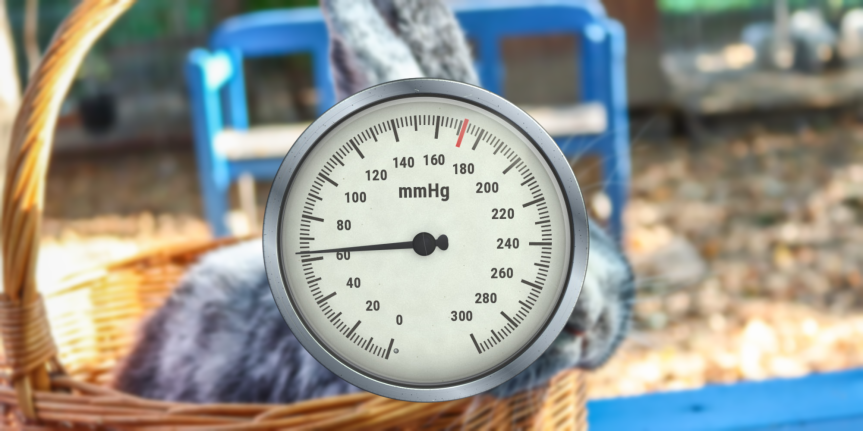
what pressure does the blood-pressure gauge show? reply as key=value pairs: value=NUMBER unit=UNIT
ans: value=64 unit=mmHg
